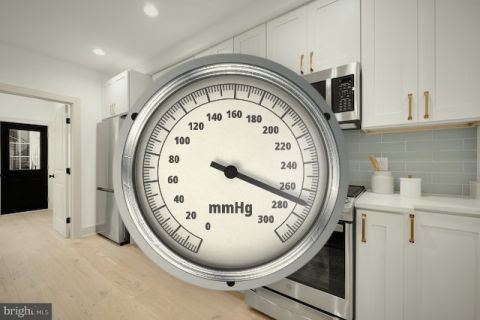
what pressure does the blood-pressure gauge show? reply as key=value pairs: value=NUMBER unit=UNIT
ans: value=270 unit=mmHg
